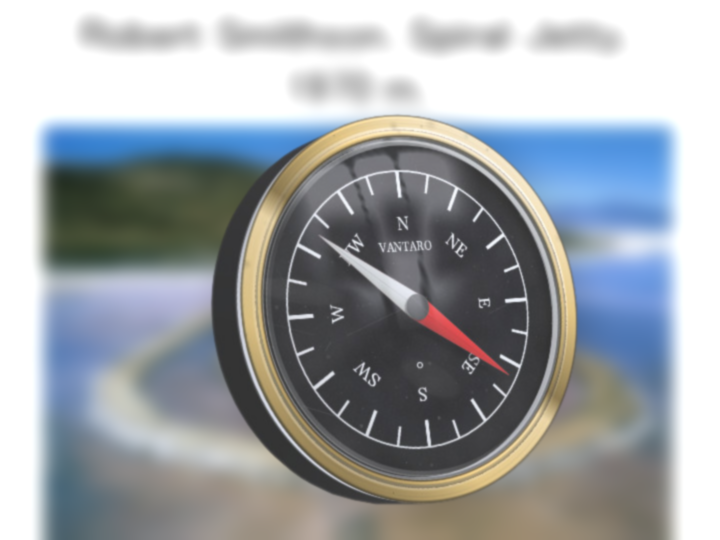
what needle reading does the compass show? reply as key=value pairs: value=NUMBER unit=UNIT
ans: value=127.5 unit=°
